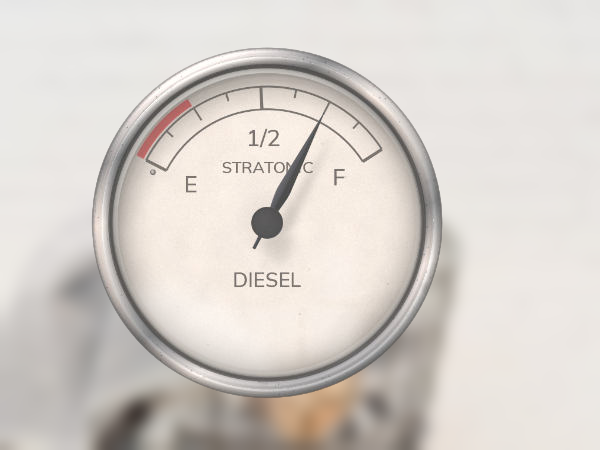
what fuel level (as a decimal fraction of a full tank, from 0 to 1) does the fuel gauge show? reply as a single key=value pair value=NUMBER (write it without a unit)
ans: value=0.75
